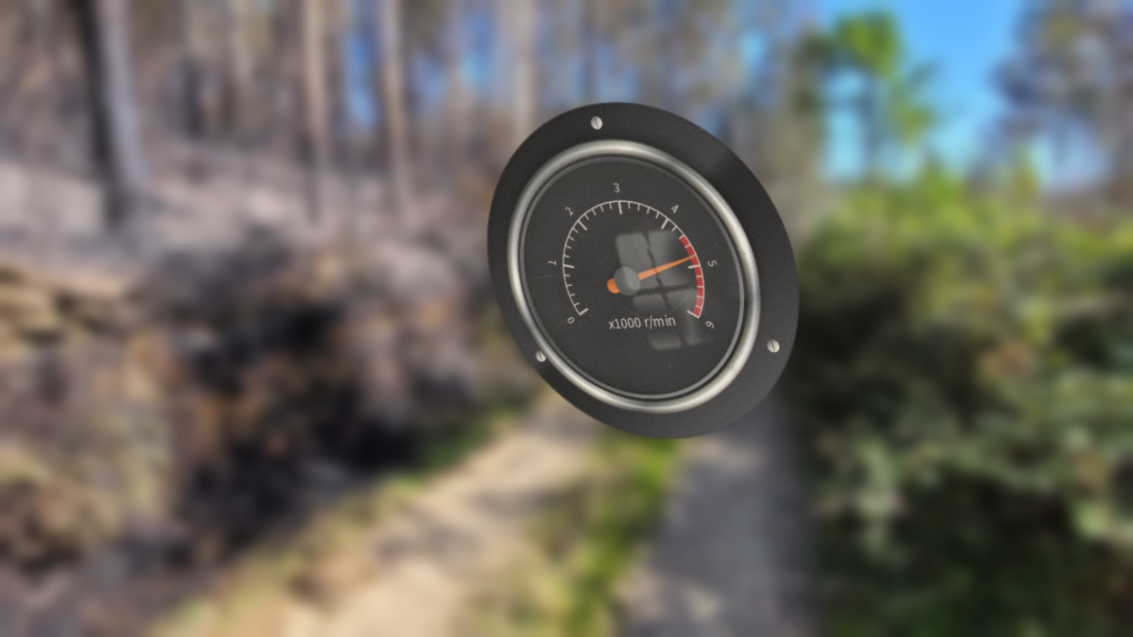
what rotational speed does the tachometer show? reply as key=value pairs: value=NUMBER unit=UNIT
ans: value=4800 unit=rpm
